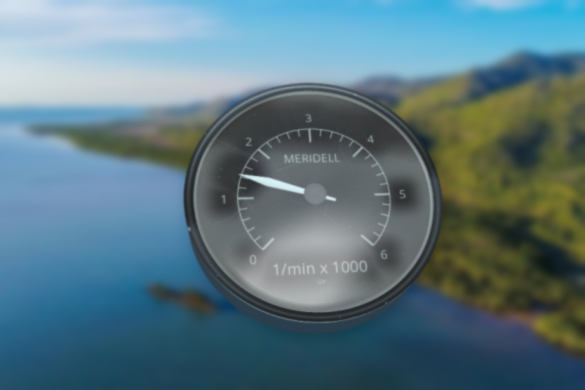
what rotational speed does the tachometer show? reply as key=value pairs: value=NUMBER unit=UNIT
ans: value=1400 unit=rpm
